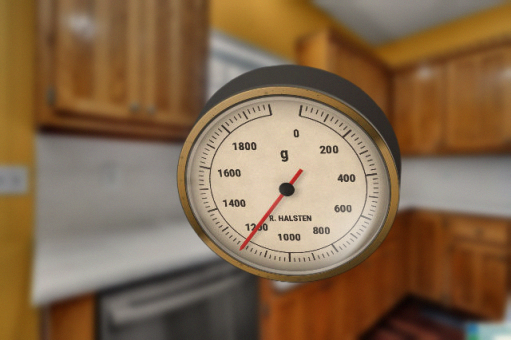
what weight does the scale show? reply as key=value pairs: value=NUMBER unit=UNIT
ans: value=1200 unit=g
